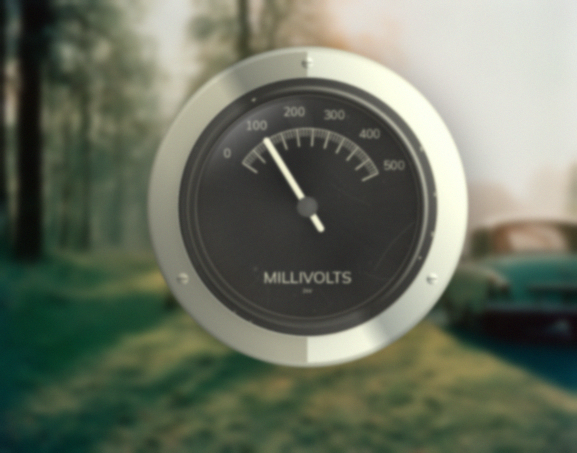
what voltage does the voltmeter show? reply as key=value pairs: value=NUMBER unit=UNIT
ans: value=100 unit=mV
